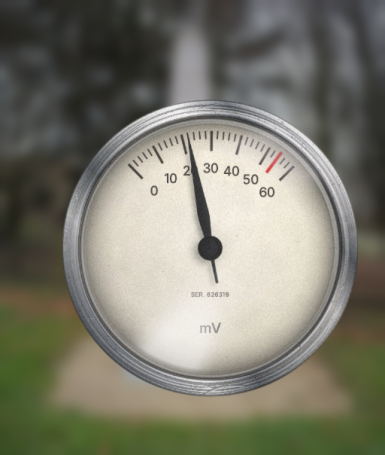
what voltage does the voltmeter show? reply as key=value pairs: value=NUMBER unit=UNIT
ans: value=22 unit=mV
